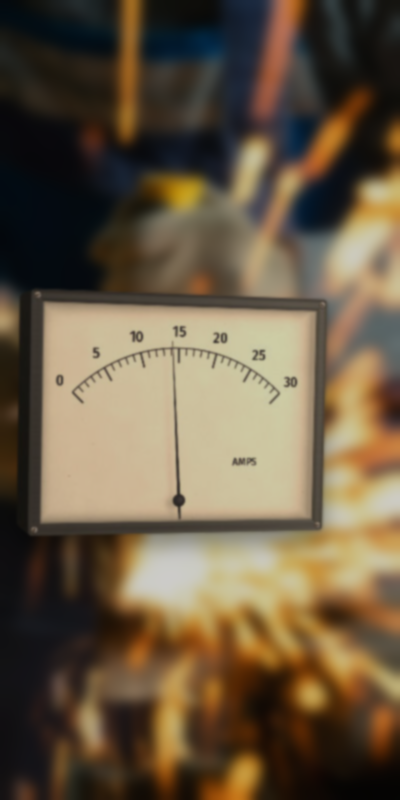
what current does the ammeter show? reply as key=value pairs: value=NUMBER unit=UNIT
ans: value=14 unit=A
